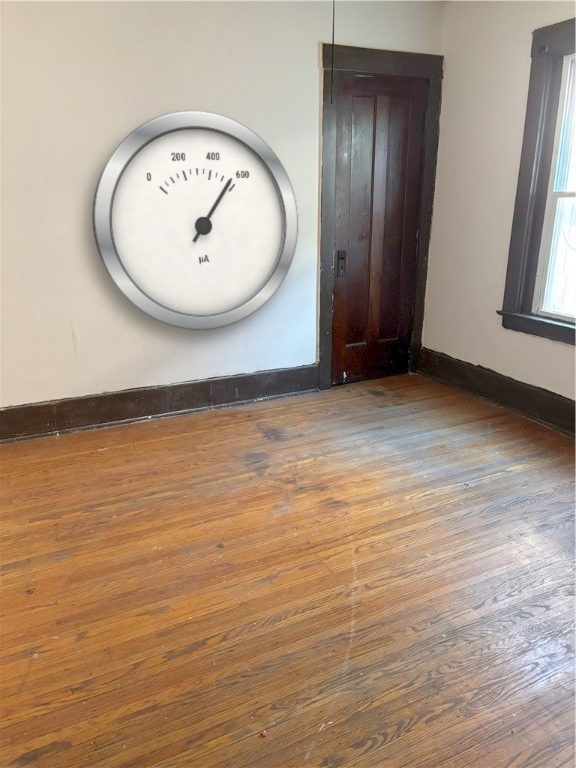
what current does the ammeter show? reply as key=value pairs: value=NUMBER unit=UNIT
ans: value=550 unit=µA
